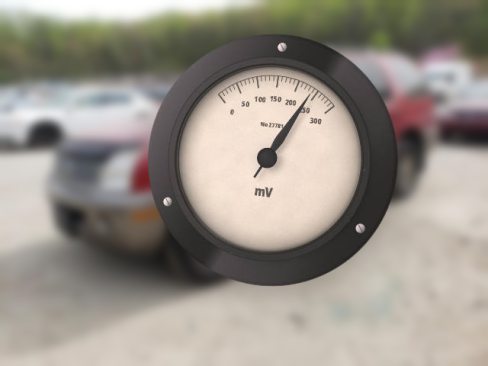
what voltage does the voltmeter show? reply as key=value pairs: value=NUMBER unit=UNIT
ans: value=240 unit=mV
